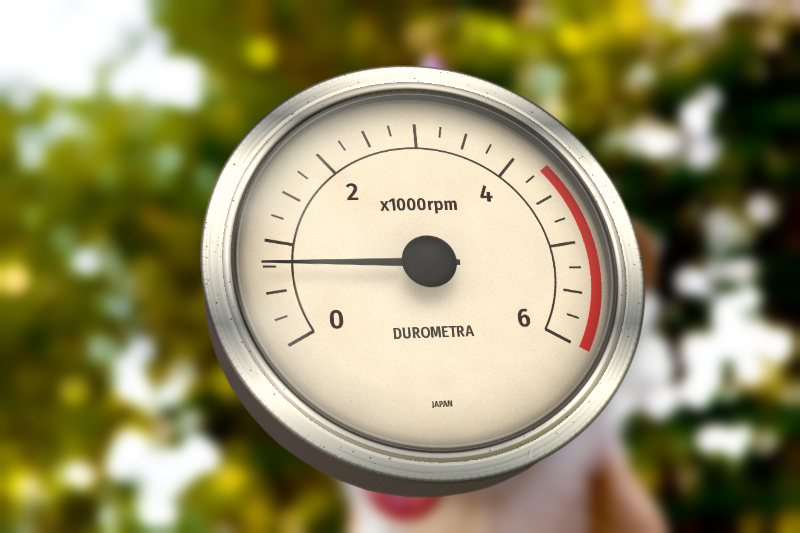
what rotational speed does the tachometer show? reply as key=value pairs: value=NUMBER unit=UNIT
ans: value=750 unit=rpm
